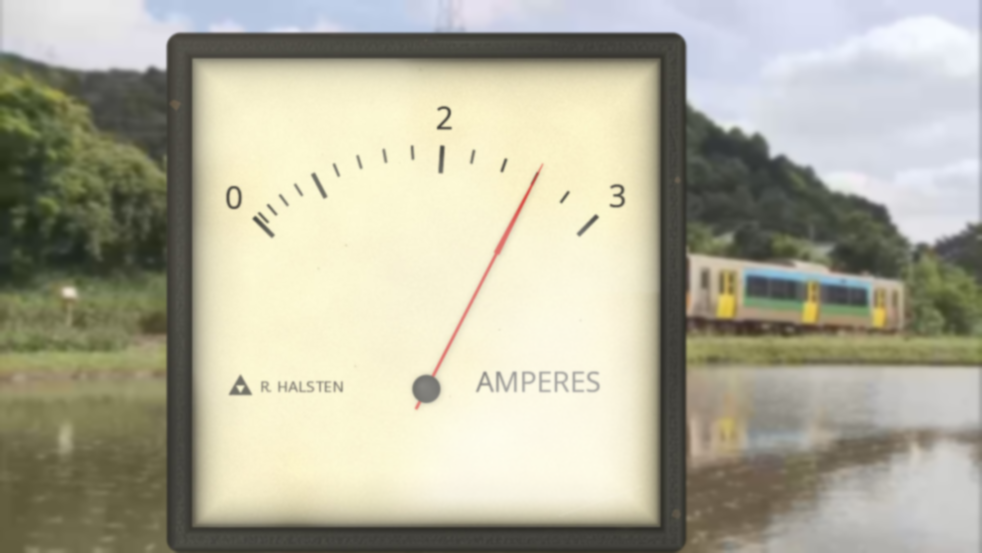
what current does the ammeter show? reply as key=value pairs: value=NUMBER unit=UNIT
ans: value=2.6 unit=A
